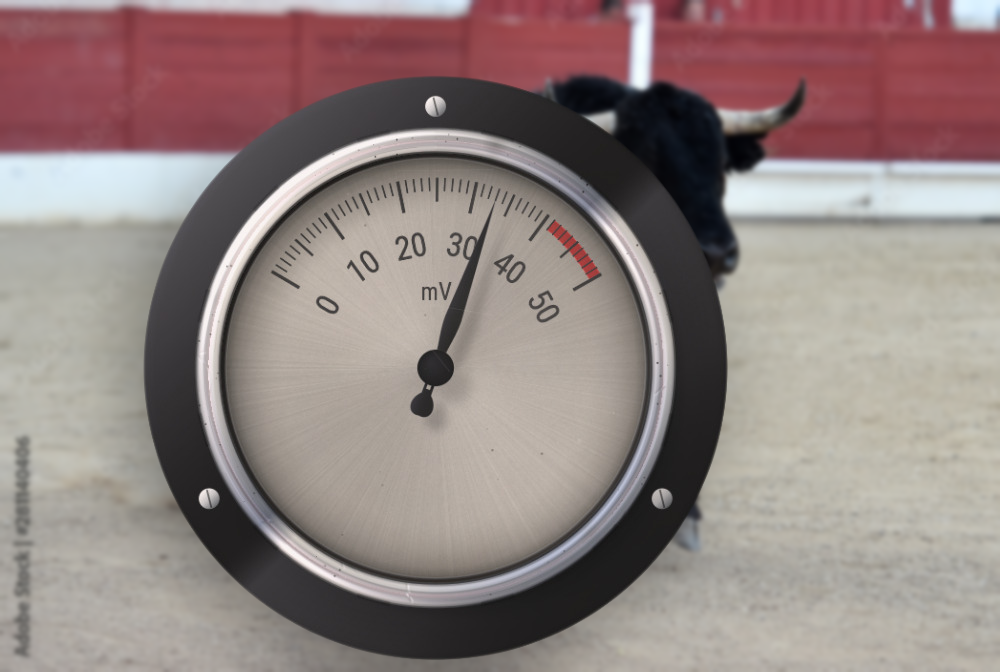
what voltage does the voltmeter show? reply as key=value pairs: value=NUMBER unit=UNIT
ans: value=33 unit=mV
